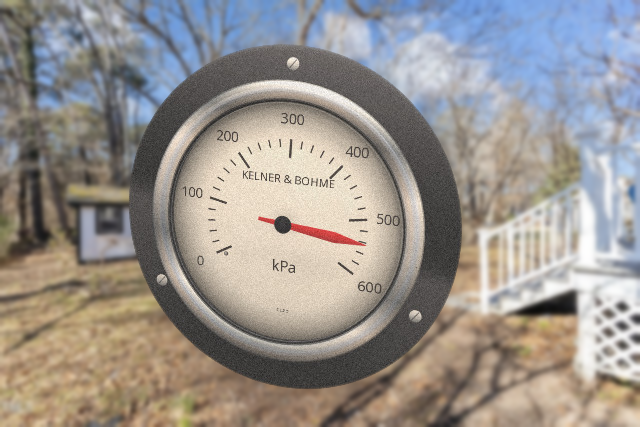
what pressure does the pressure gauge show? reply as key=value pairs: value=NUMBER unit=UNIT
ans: value=540 unit=kPa
